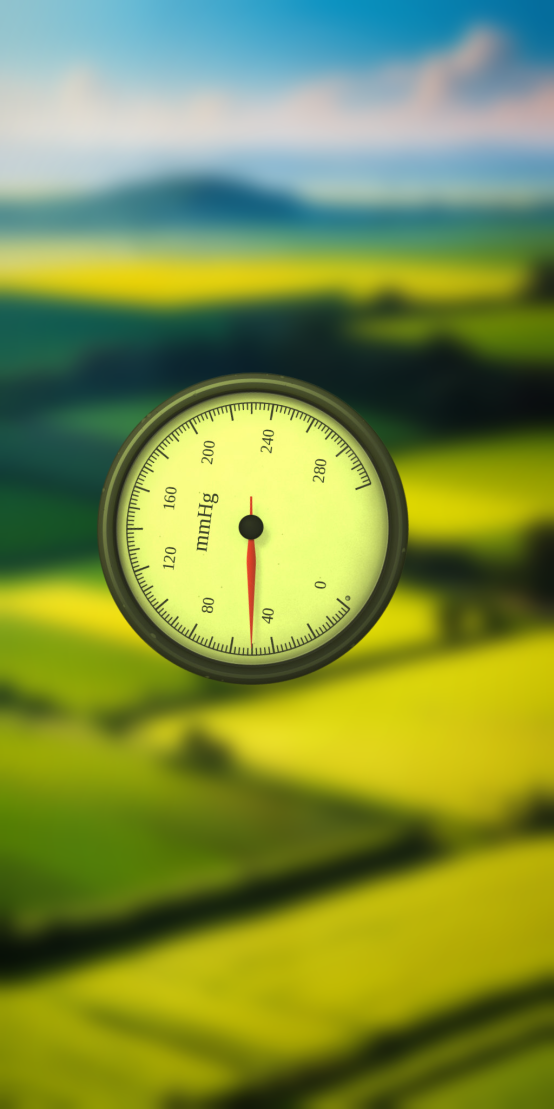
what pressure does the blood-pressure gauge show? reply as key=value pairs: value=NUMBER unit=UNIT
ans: value=50 unit=mmHg
